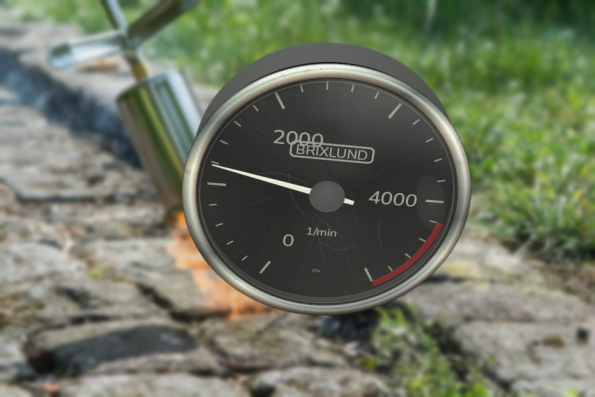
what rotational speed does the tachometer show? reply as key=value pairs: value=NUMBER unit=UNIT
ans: value=1200 unit=rpm
